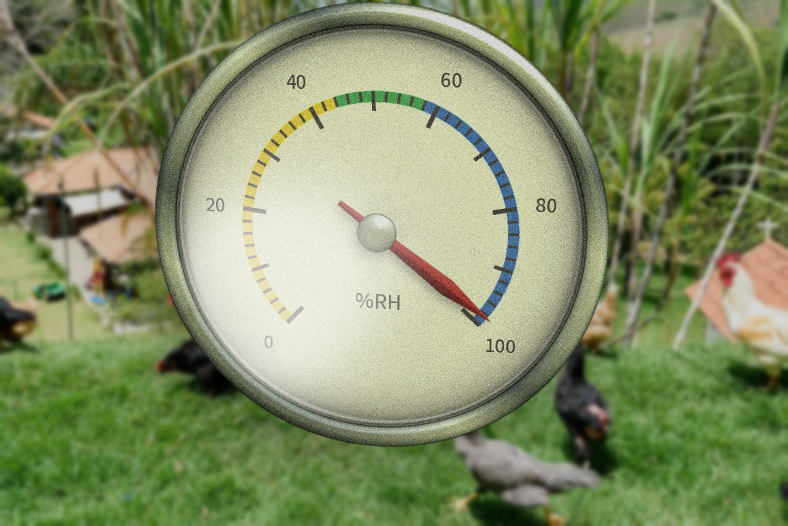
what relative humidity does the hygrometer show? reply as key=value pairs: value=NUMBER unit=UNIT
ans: value=98 unit=%
